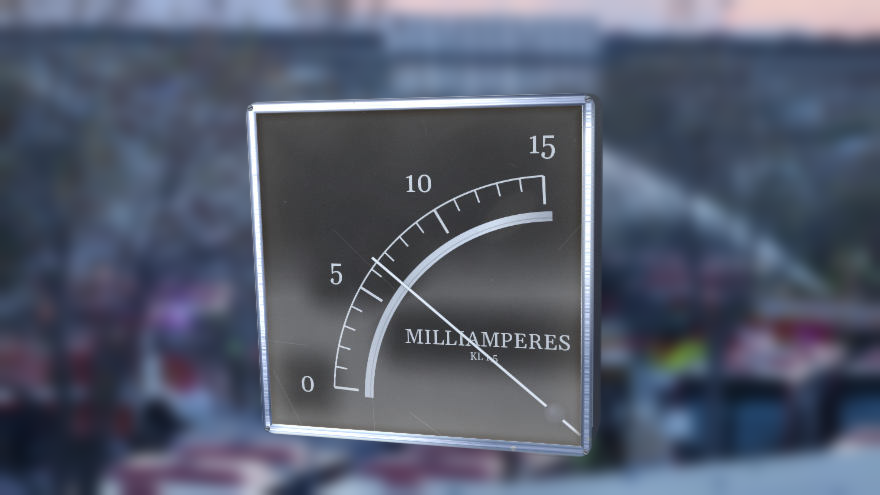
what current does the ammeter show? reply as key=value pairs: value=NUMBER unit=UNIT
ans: value=6.5 unit=mA
